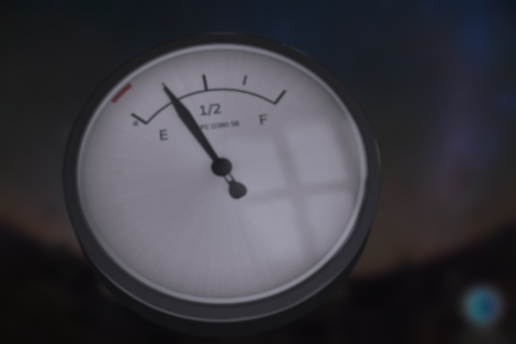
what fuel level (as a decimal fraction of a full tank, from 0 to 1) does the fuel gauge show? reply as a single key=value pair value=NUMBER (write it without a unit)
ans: value=0.25
